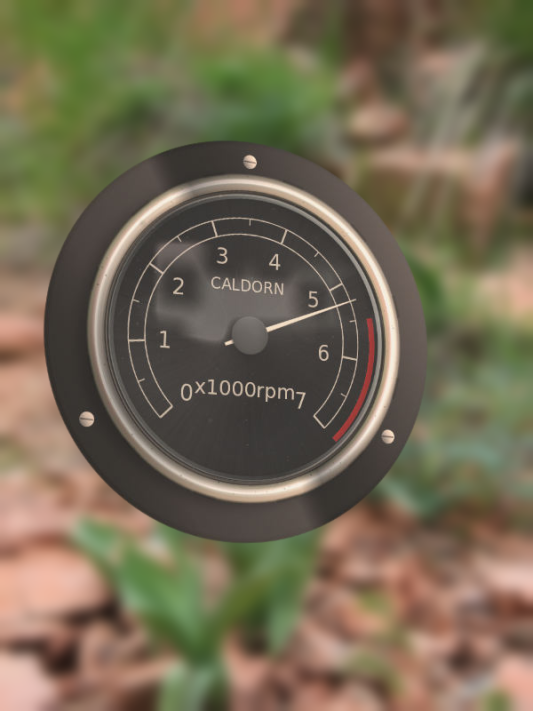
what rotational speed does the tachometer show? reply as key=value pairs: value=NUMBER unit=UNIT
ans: value=5250 unit=rpm
